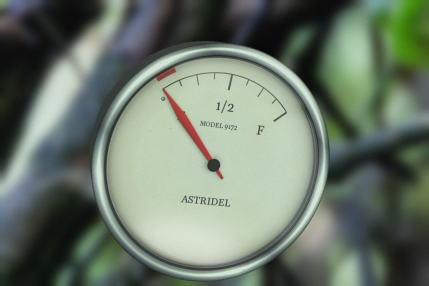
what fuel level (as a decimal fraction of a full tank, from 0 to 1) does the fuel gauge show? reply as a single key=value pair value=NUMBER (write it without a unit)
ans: value=0
